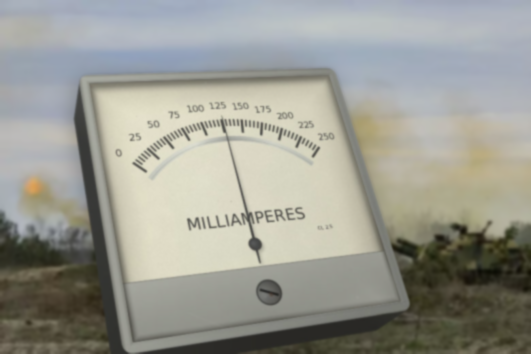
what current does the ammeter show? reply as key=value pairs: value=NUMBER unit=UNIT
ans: value=125 unit=mA
